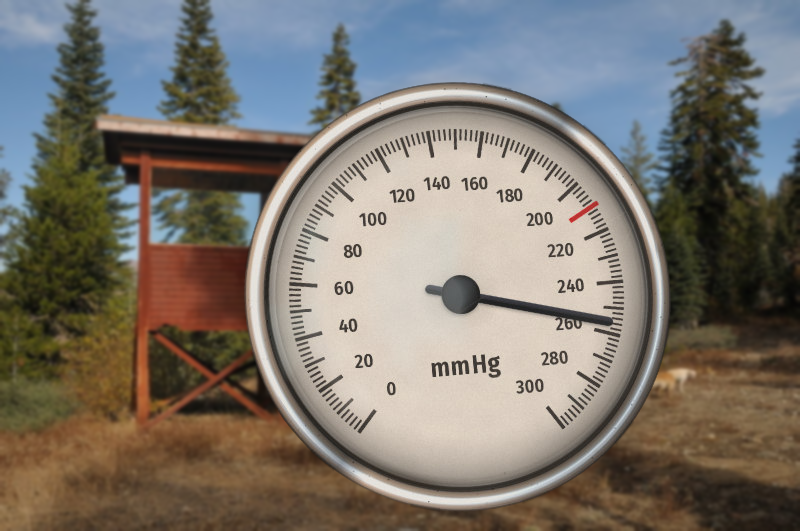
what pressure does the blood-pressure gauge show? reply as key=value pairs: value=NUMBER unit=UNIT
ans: value=256 unit=mmHg
